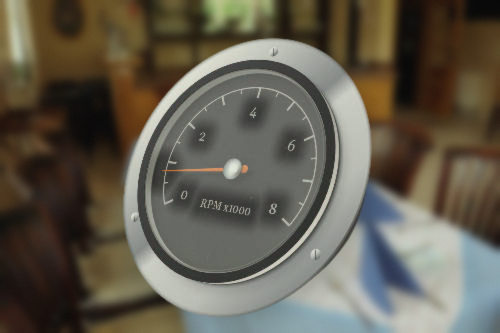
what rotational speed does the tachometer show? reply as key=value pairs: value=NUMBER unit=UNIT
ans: value=750 unit=rpm
